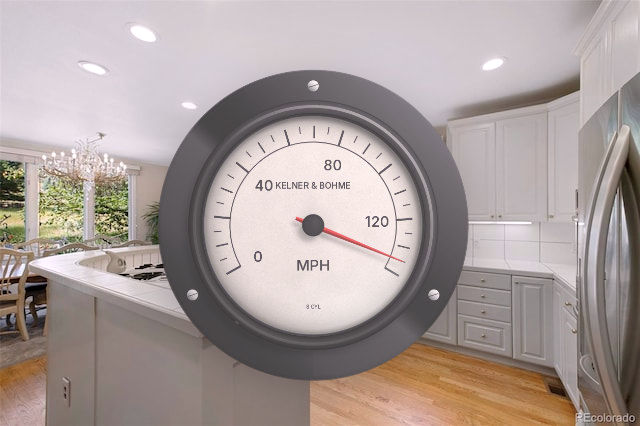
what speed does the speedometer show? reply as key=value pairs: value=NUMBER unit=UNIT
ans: value=135 unit=mph
